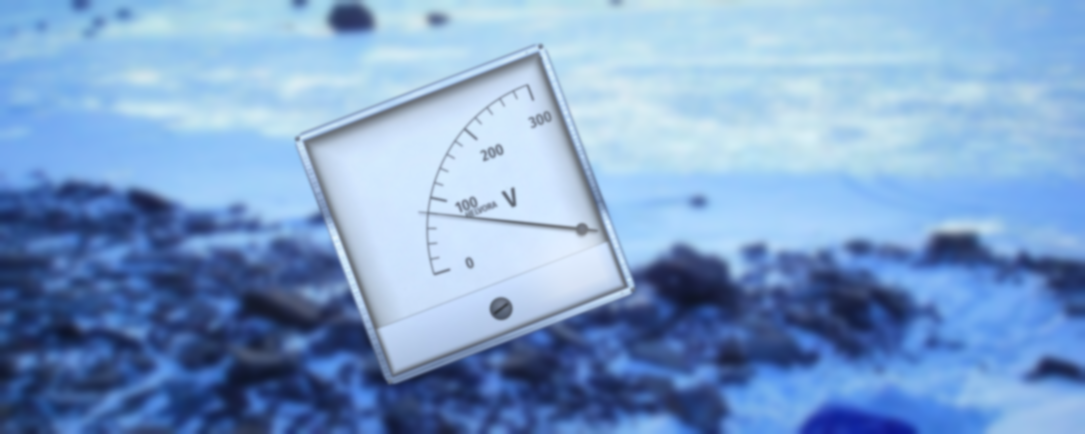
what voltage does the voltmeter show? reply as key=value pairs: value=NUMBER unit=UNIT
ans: value=80 unit=V
